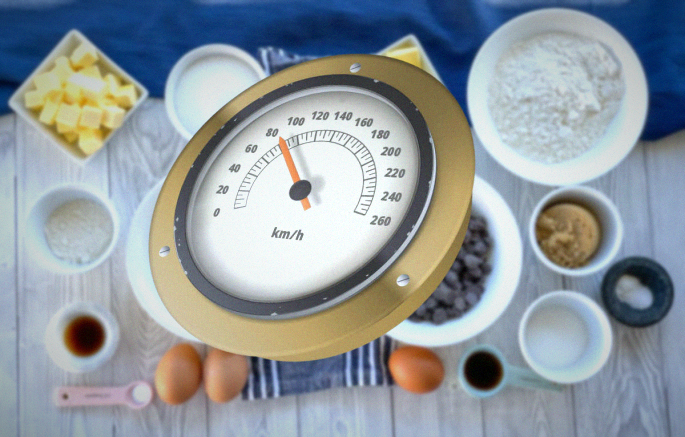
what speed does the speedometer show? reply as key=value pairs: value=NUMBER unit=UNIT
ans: value=85 unit=km/h
